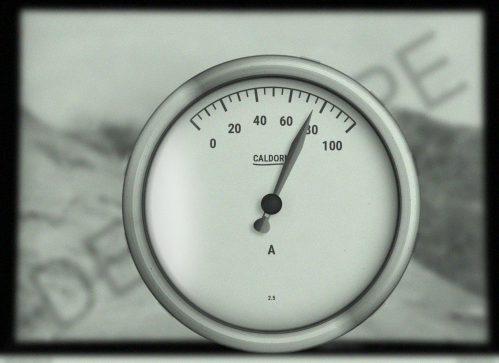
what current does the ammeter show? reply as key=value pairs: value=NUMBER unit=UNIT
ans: value=75 unit=A
